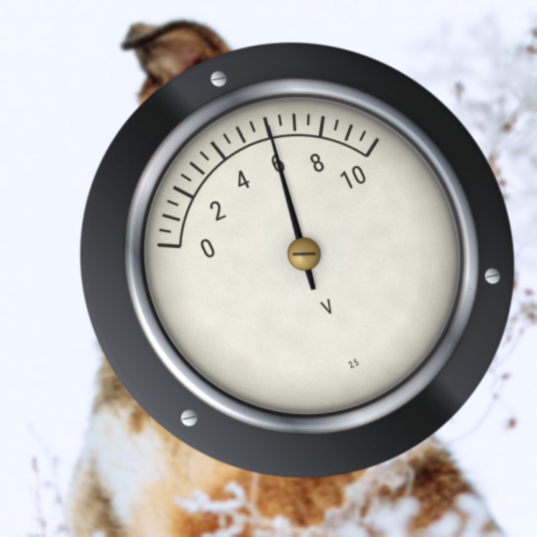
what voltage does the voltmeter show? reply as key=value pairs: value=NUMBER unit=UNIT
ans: value=6 unit=V
